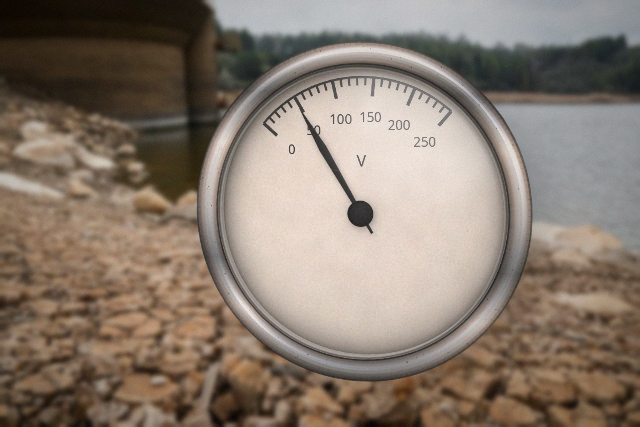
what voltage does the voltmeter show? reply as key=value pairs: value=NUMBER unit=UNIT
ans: value=50 unit=V
